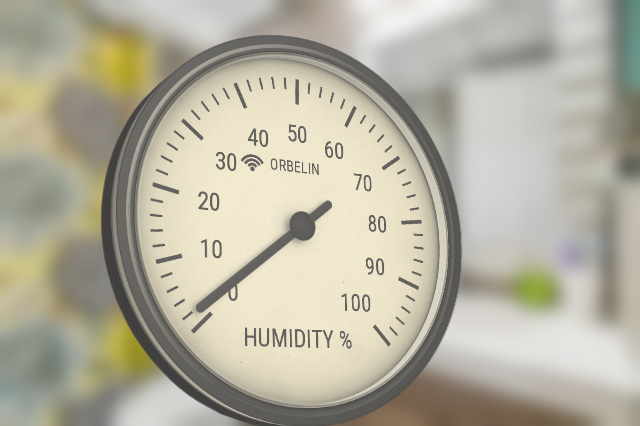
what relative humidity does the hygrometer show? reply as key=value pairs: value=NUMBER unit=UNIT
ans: value=2 unit=%
